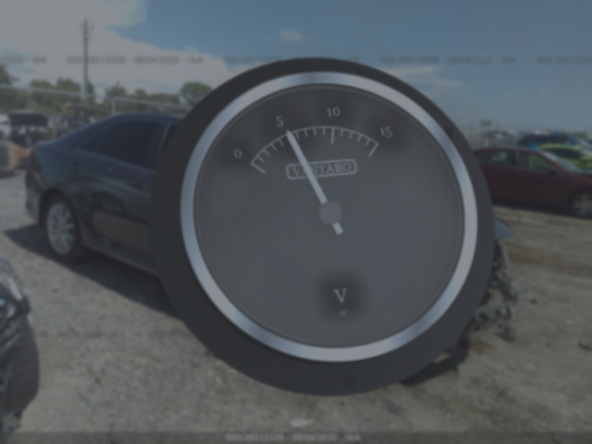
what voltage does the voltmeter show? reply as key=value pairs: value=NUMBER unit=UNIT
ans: value=5 unit=V
